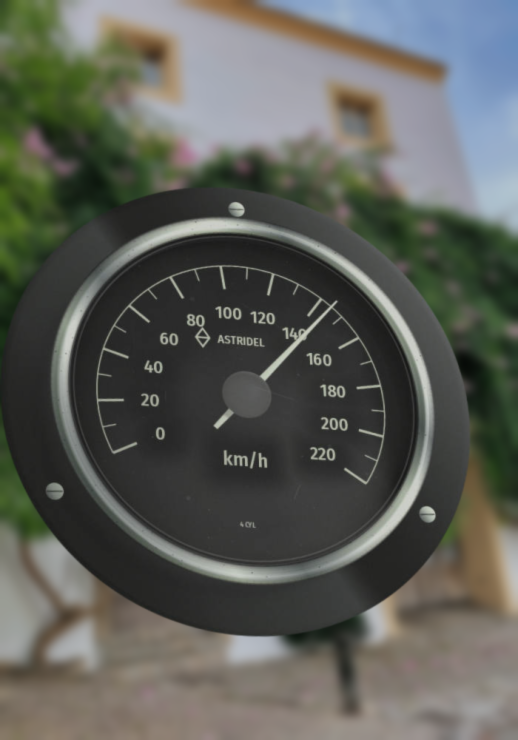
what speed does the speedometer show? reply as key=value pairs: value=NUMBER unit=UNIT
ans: value=145 unit=km/h
